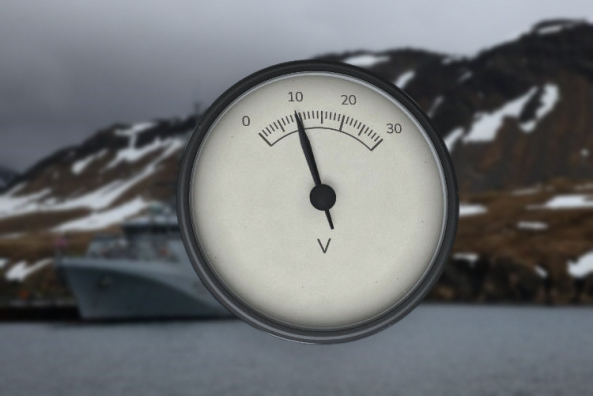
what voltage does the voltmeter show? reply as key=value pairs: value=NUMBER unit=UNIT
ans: value=9 unit=V
